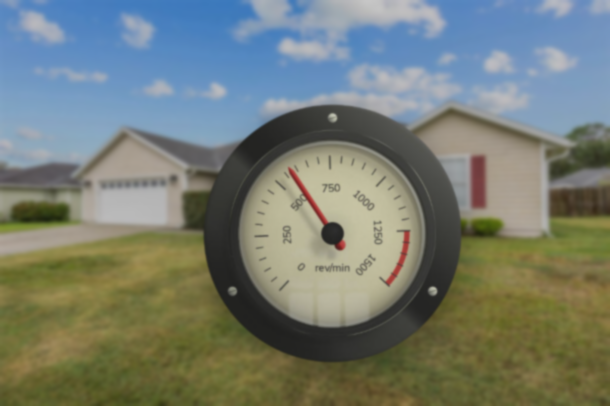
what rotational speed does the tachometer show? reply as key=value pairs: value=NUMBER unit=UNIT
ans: value=575 unit=rpm
